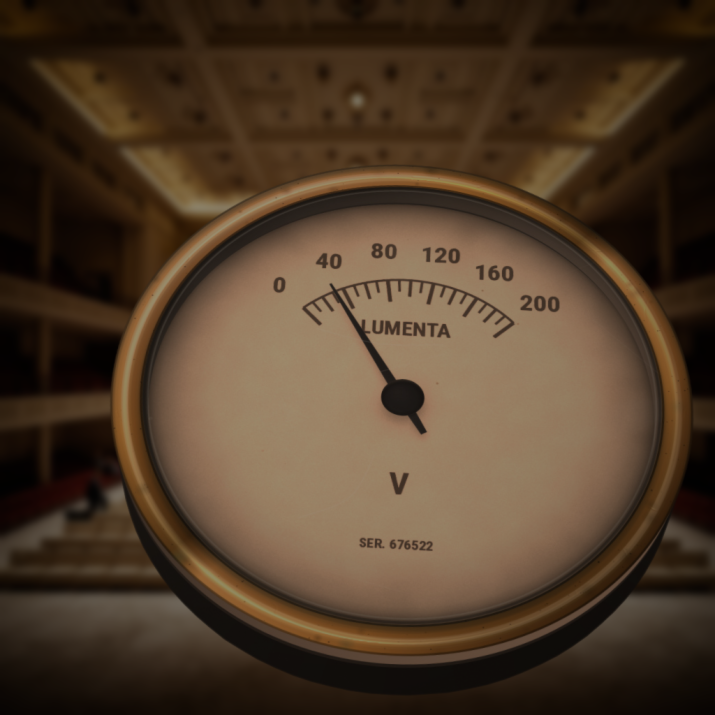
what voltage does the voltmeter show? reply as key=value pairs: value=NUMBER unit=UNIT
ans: value=30 unit=V
